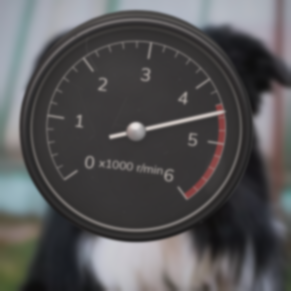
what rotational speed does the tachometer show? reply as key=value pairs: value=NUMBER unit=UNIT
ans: value=4500 unit=rpm
